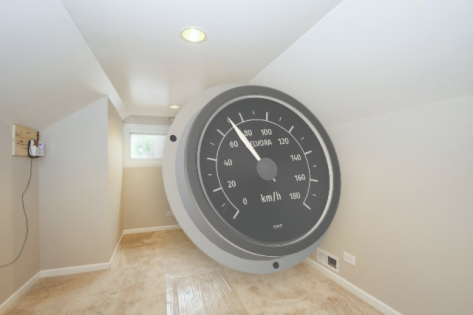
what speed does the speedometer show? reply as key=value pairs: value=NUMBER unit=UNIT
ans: value=70 unit=km/h
